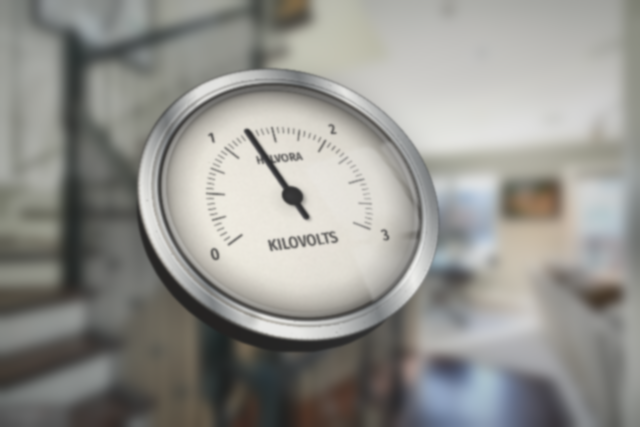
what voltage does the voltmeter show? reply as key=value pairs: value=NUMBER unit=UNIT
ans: value=1.25 unit=kV
